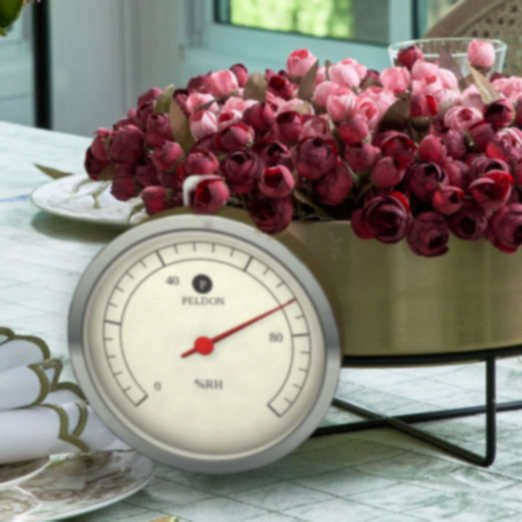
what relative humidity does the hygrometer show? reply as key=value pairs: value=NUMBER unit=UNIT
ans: value=72 unit=%
